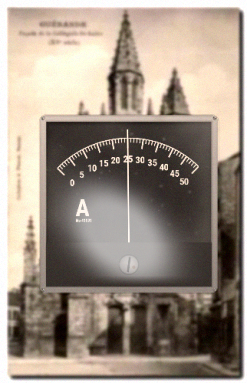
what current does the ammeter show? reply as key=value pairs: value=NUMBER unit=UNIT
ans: value=25 unit=A
